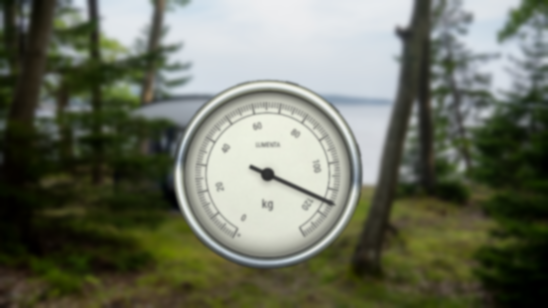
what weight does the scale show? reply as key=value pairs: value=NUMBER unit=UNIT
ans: value=115 unit=kg
